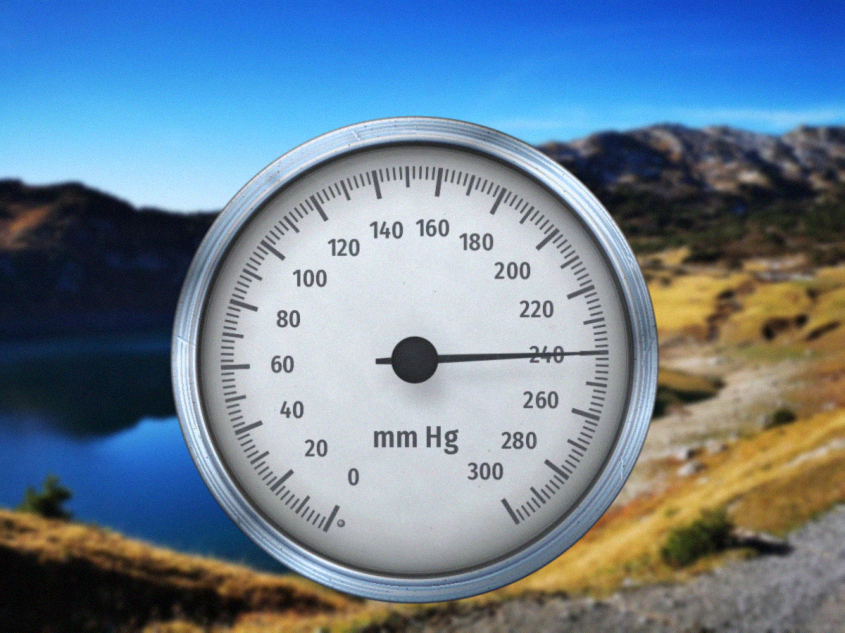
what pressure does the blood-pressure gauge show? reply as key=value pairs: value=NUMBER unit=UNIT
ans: value=240 unit=mmHg
